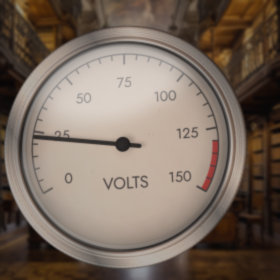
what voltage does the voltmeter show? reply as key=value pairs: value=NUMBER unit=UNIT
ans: value=22.5 unit=V
